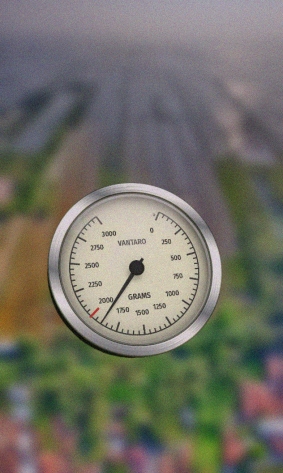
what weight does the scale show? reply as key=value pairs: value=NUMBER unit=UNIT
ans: value=1900 unit=g
